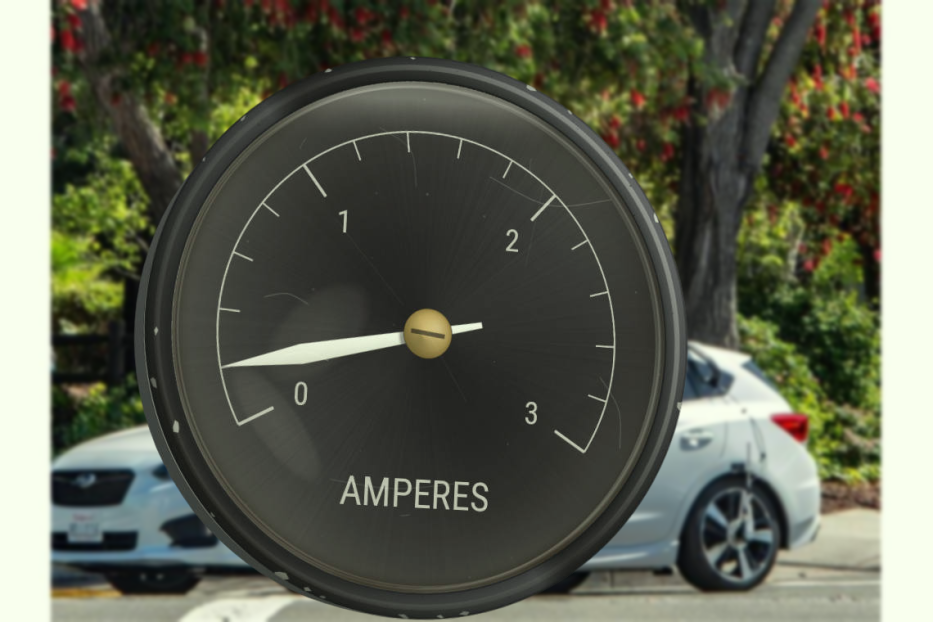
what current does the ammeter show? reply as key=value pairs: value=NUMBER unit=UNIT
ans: value=0.2 unit=A
